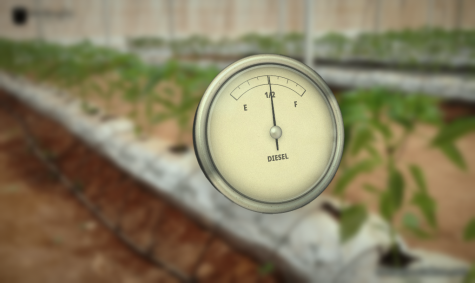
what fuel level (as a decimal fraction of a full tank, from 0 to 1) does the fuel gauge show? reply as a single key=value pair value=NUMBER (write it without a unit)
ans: value=0.5
